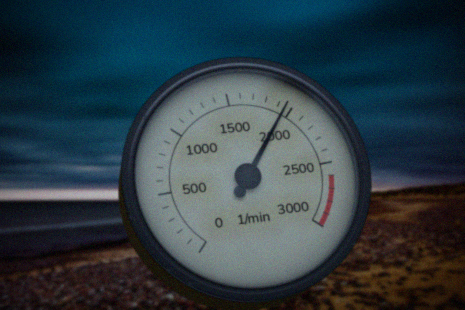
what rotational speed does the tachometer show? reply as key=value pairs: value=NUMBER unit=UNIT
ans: value=1950 unit=rpm
